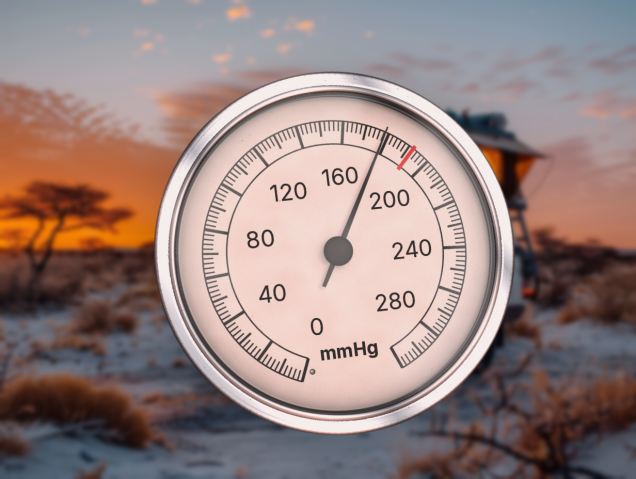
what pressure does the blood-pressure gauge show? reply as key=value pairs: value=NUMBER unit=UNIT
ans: value=178 unit=mmHg
